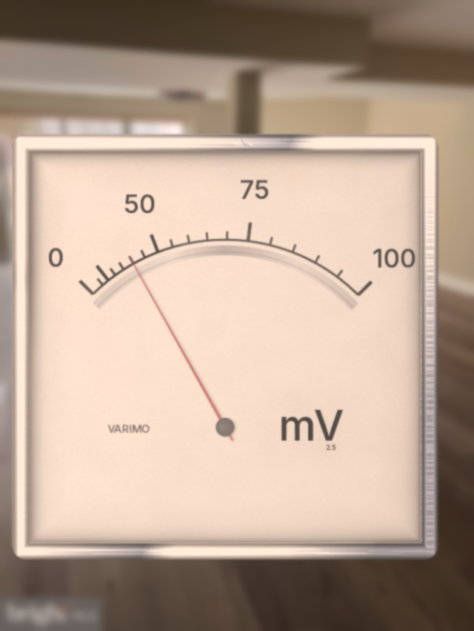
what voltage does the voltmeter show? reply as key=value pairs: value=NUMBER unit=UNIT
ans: value=40 unit=mV
